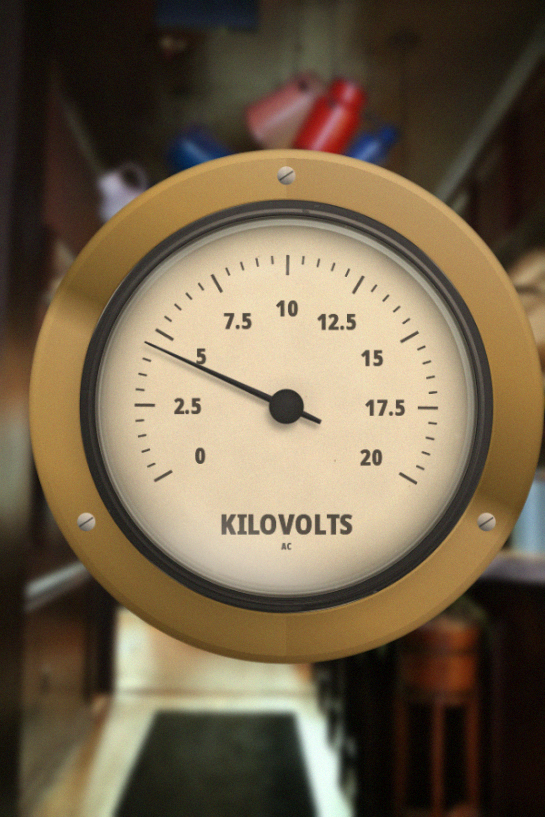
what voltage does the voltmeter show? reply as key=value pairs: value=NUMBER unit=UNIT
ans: value=4.5 unit=kV
